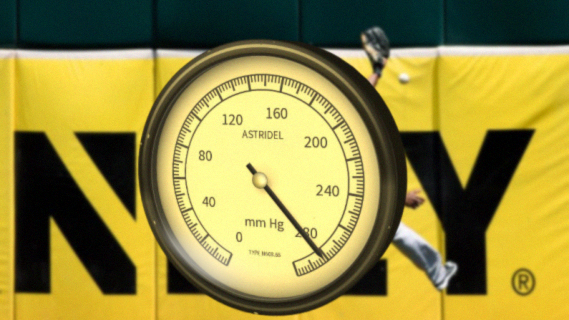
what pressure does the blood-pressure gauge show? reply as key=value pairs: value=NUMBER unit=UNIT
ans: value=280 unit=mmHg
